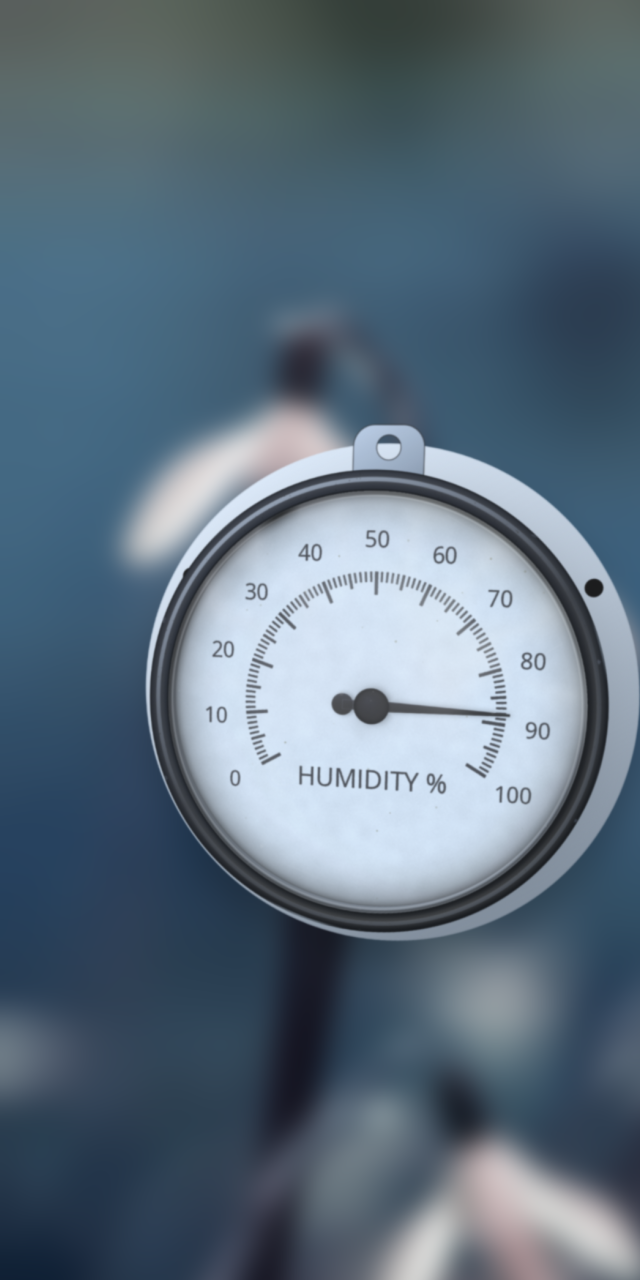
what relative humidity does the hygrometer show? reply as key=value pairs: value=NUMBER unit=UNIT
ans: value=88 unit=%
